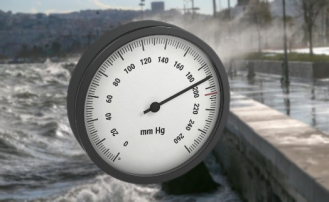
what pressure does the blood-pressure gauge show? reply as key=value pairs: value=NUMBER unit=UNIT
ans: value=190 unit=mmHg
